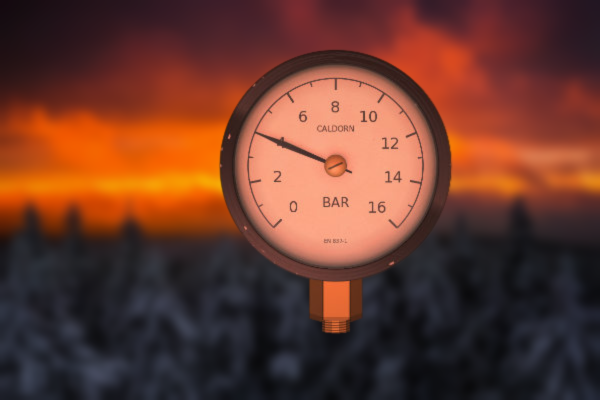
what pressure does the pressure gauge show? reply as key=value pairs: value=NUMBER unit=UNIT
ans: value=4 unit=bar
